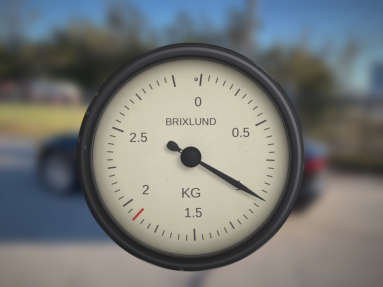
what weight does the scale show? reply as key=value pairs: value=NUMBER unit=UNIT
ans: value=1 unit=kg
